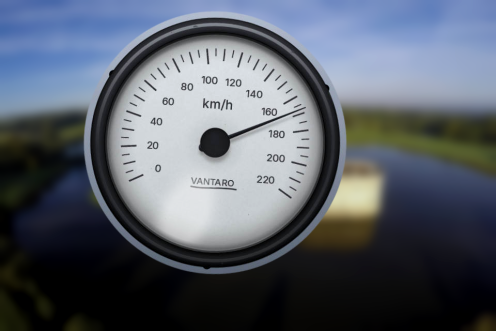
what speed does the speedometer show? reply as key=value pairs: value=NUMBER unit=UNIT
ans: value=167.5 unit=km/h
